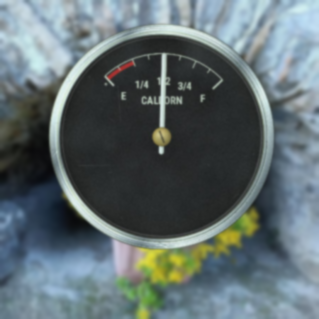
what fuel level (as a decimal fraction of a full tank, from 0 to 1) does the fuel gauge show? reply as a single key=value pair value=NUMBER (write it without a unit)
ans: value=0.5
